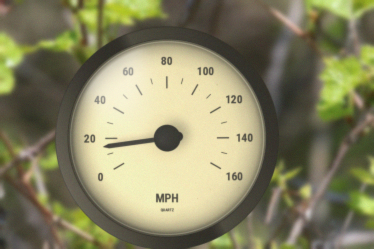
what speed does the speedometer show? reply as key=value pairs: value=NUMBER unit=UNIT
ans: value=15 unit=mph
